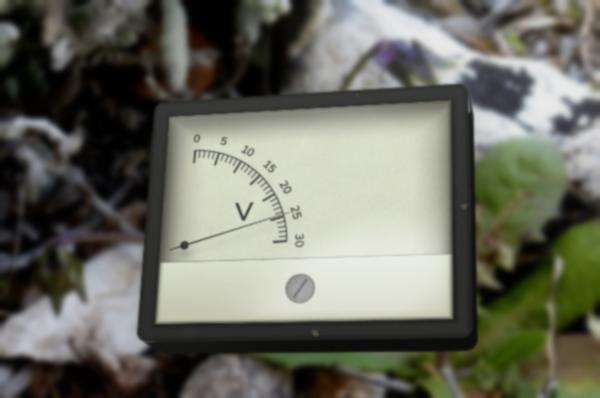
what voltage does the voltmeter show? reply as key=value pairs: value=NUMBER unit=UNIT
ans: value=25 unit=V
